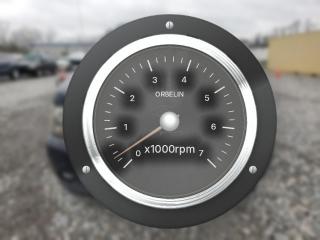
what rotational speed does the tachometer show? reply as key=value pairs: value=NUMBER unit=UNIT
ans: value=300 unit=rpm
